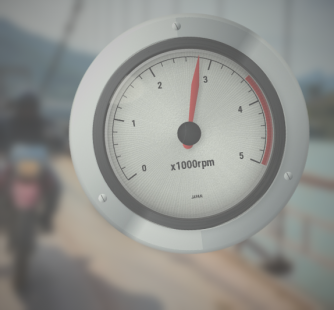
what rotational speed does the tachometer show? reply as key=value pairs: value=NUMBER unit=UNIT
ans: value=2800 unit=rpm
